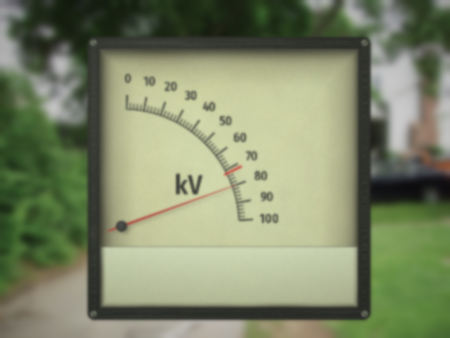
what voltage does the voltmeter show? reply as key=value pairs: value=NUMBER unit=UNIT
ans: value=80 unit=kV
